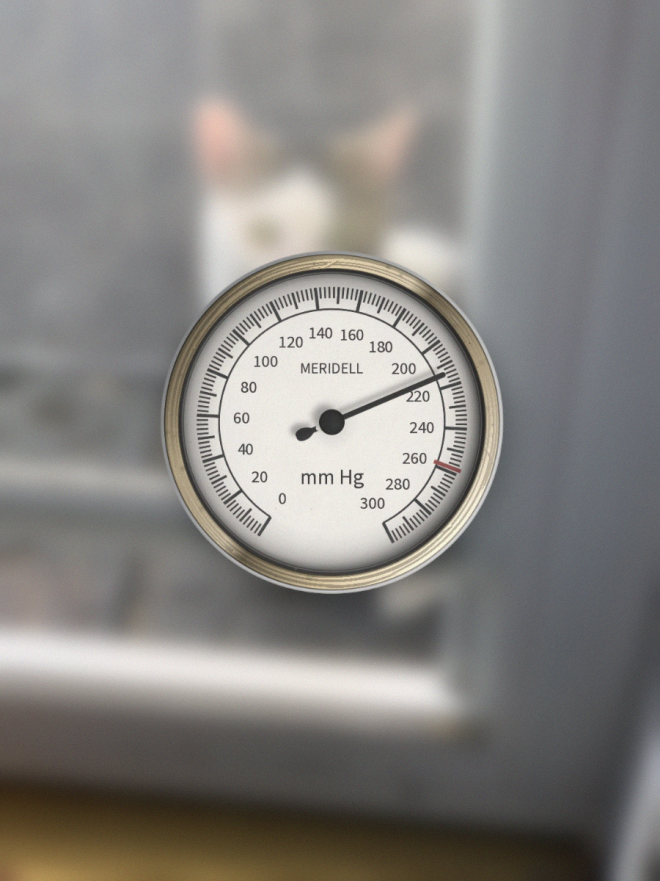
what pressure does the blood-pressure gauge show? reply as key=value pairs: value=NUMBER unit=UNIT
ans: value=214 unit=mmHg
